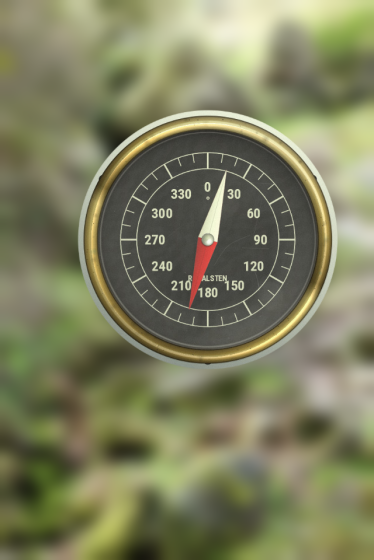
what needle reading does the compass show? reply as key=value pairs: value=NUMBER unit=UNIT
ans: value=195 unit=°
